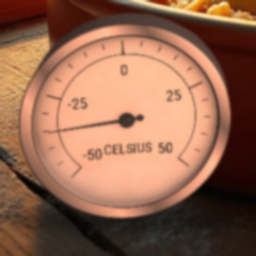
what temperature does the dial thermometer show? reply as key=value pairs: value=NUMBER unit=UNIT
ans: value=-35 unit=°C
